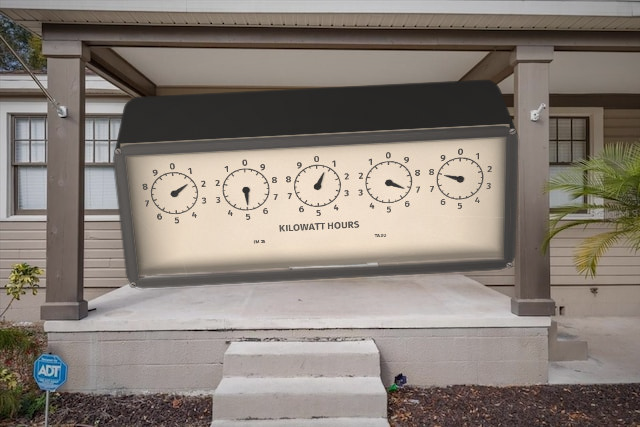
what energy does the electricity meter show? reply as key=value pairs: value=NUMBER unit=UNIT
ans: value=15068 unit=kWh
